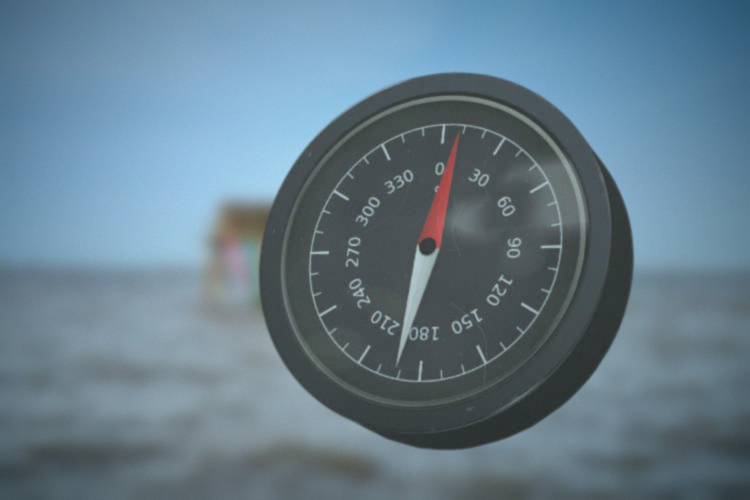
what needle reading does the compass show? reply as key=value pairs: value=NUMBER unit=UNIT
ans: value=10 unit=°
